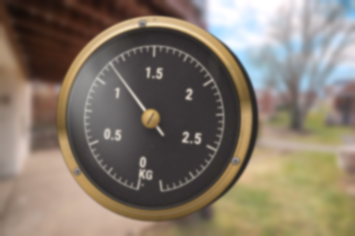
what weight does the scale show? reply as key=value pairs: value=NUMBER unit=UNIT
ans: value=1.15 unit=kg
